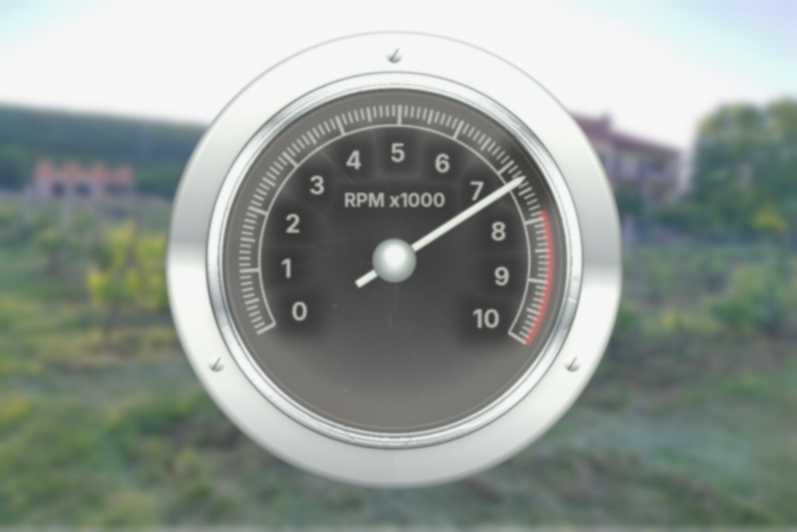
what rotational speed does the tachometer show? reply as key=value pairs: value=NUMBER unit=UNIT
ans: value=7300 unit=rpm
